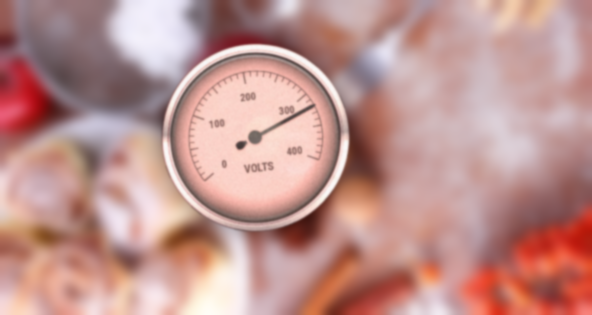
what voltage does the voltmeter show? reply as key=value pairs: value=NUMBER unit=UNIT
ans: value=320 unit=V
